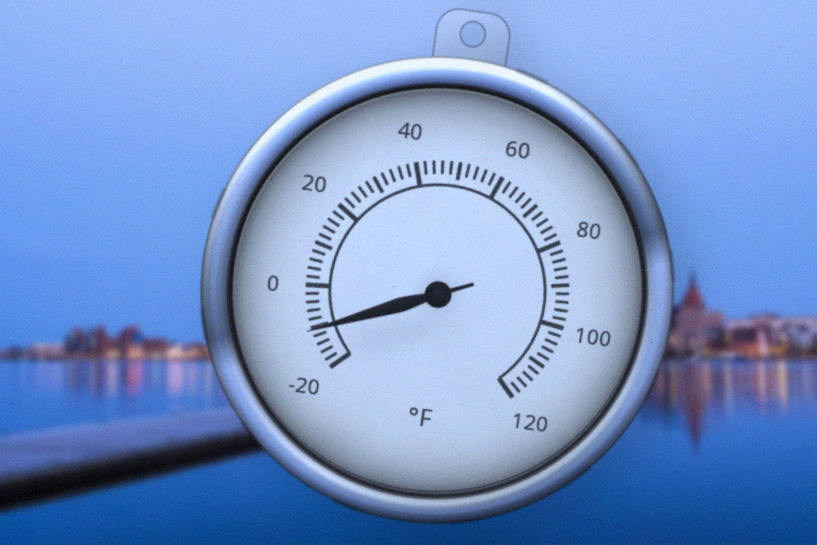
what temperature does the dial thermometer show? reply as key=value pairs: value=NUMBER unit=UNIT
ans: value=-10 unit=°F
